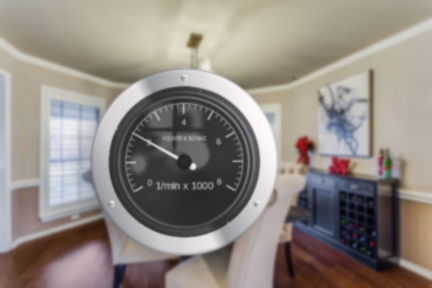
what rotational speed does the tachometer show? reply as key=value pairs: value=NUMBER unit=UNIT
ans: value=2000 unit=rpm
